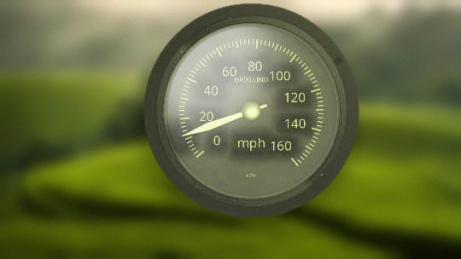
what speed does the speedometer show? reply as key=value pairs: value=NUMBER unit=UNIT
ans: value=12 unit=mph
